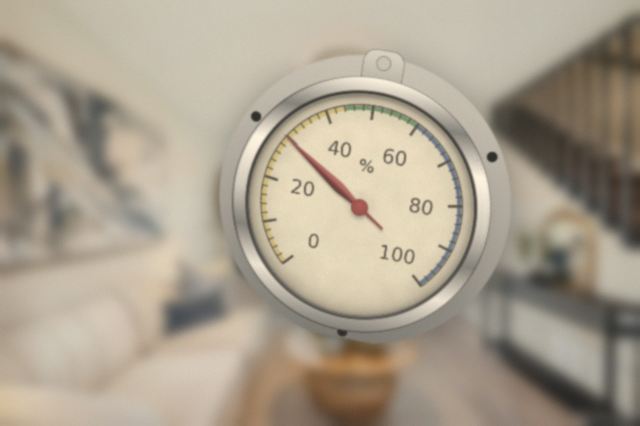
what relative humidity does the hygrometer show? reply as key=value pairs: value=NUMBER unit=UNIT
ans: value=30 unit=%
